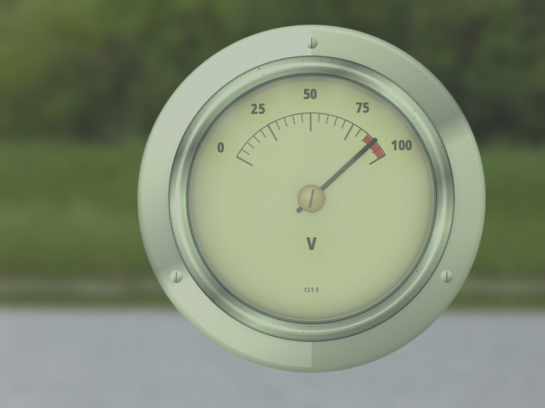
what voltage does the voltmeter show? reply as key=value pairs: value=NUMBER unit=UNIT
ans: value=90 unit=V
